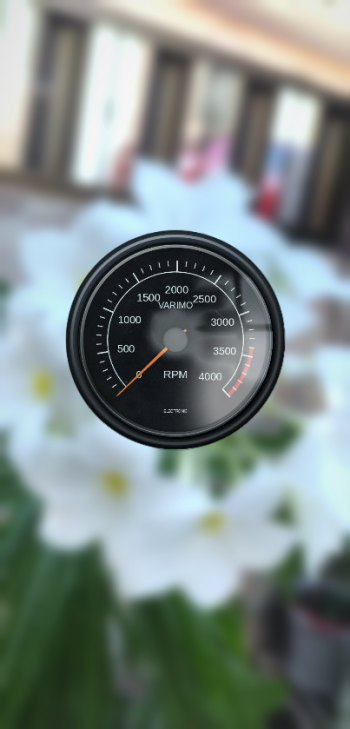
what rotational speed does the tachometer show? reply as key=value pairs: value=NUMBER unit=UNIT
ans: value=0 unit=rpm
